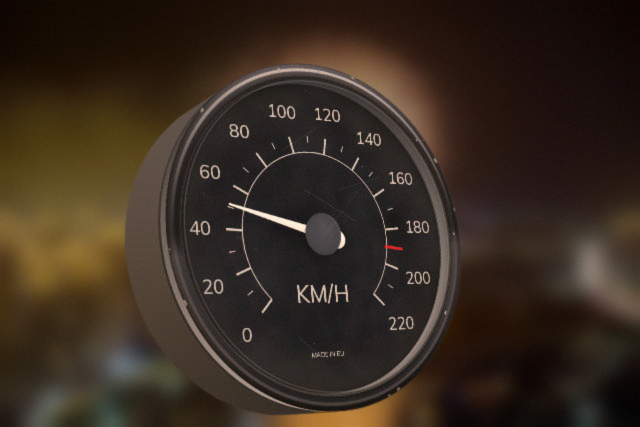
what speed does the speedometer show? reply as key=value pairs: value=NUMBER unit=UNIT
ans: value=50 unit=km/h
